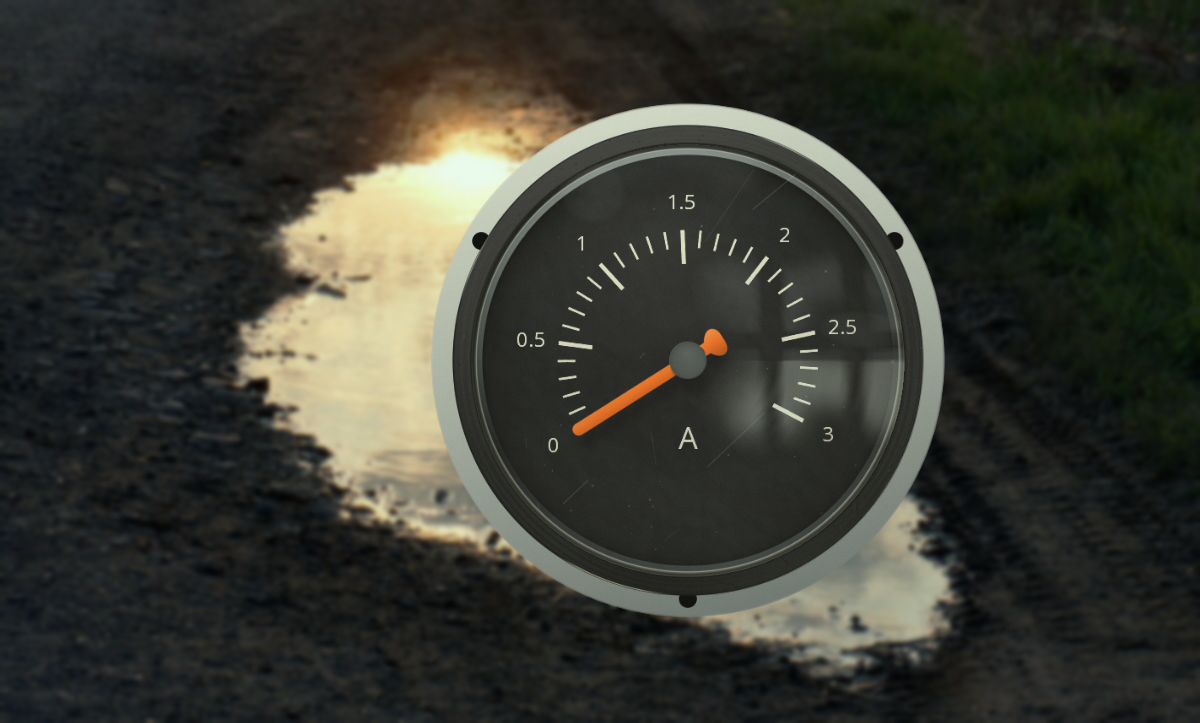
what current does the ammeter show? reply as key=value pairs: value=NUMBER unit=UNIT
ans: value=0 unit=A
